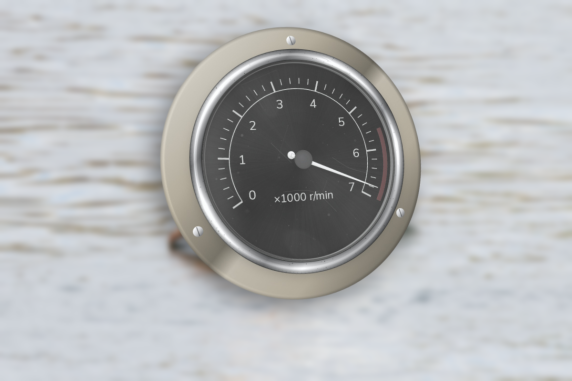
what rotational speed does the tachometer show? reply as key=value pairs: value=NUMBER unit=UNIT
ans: value=6800 unit=rpm
